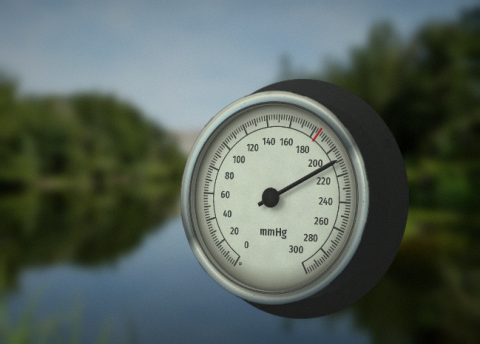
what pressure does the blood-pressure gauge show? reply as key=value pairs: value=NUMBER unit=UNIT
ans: value=210 unit=mmHg
